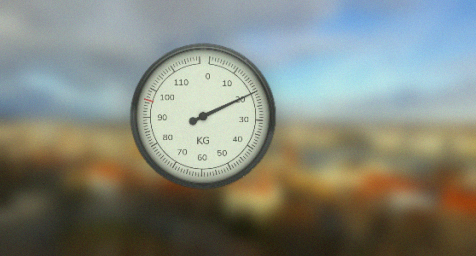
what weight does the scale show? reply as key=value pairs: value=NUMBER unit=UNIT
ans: value=20 unit=kg
